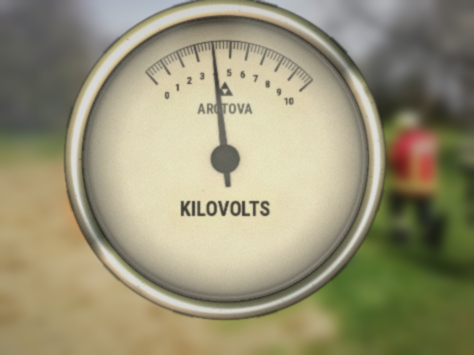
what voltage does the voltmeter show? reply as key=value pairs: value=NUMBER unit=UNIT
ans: value=4 unit=kV
